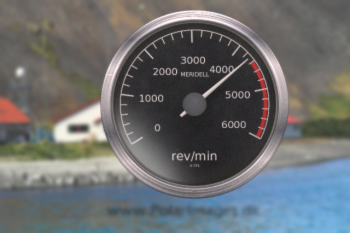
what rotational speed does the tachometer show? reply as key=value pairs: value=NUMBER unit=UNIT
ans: value=4300 unit=rpm
